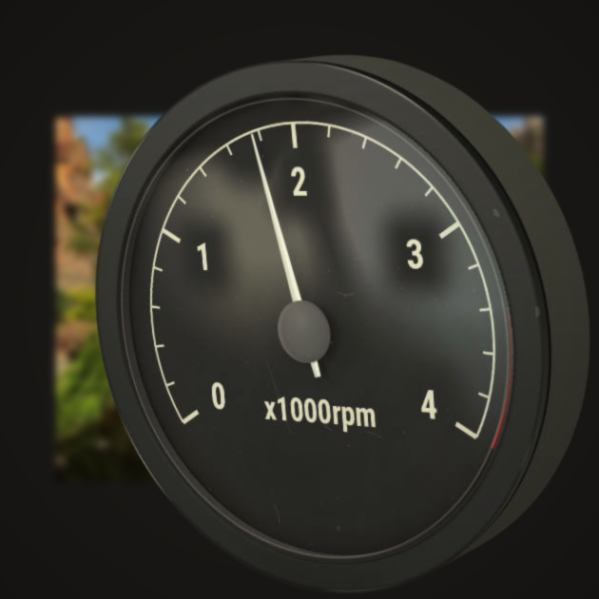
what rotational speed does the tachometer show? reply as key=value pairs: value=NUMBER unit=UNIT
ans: value=1800 unit=rpm
